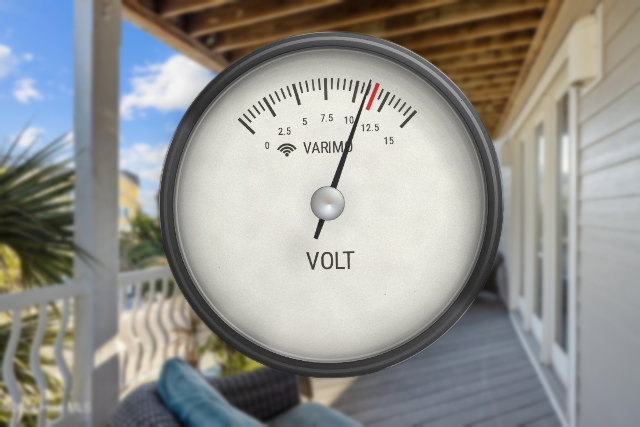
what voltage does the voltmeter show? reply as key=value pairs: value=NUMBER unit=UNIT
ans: value=11 unit=V
